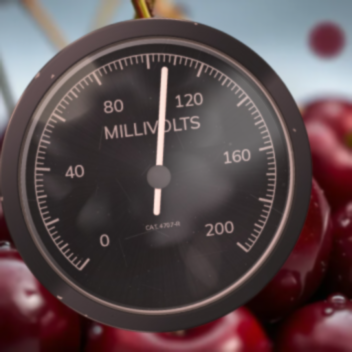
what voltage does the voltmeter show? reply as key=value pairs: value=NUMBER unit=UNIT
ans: value=106 unit=mV
